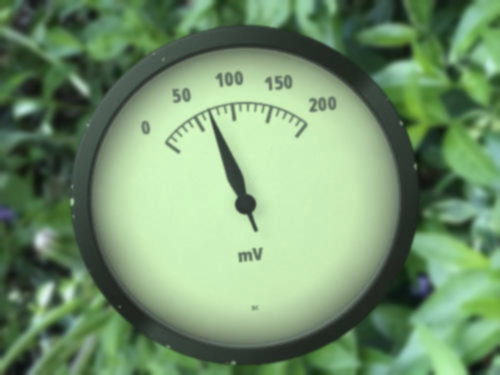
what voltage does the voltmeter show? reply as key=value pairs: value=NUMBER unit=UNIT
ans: value=70 unit=mV
